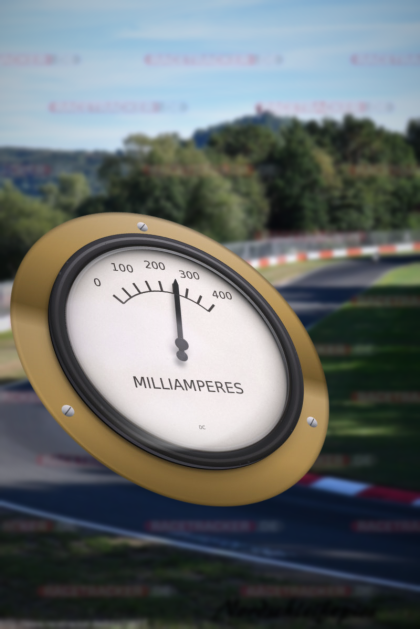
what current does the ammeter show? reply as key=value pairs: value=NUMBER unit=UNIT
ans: value=250 unit=mA
